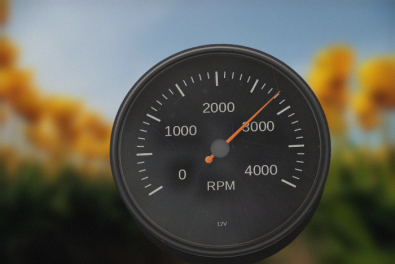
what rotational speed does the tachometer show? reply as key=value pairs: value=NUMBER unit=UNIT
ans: value=2800 unit=rpm
